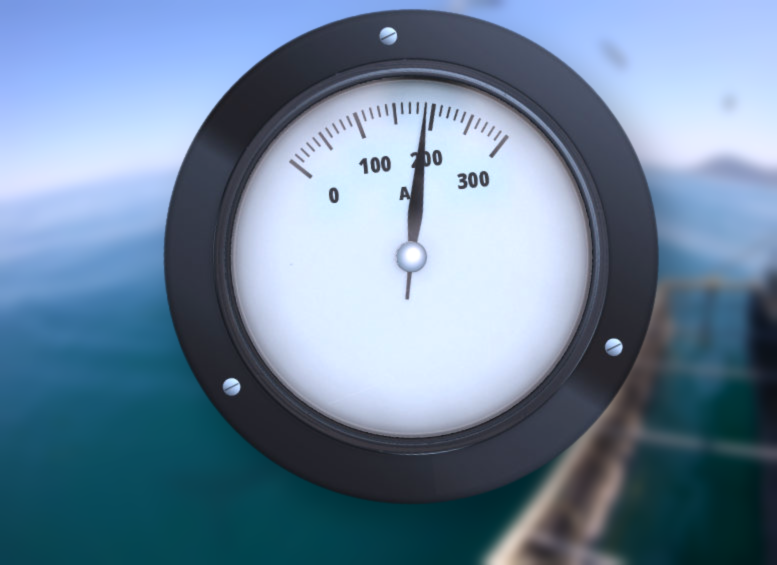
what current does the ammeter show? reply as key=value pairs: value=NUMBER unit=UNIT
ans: value=190 unit=A
